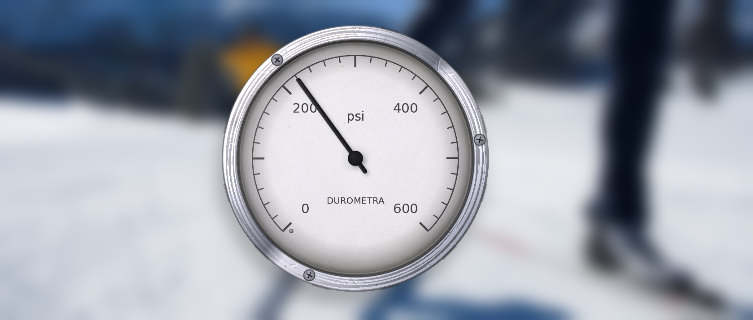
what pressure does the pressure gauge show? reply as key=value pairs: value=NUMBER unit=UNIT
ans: value=220 unit=psi
